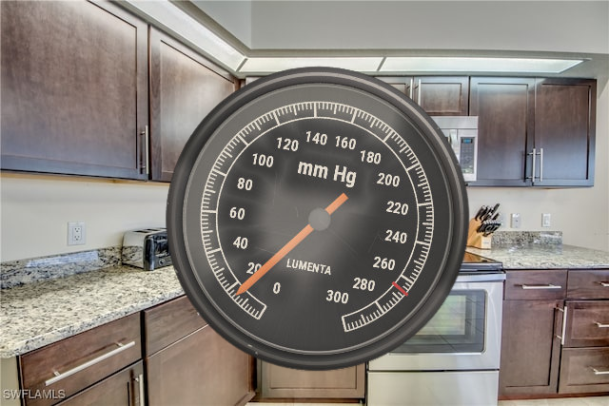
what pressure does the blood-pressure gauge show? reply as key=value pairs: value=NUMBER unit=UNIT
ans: value=16 unit=mmHg
